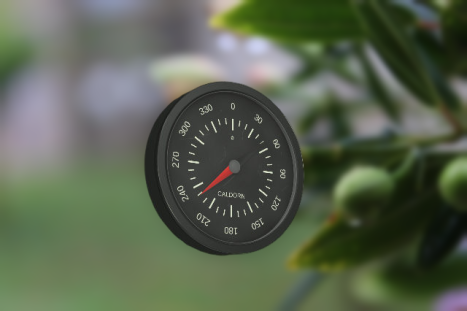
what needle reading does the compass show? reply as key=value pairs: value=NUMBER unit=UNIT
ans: value=230 unit=°
